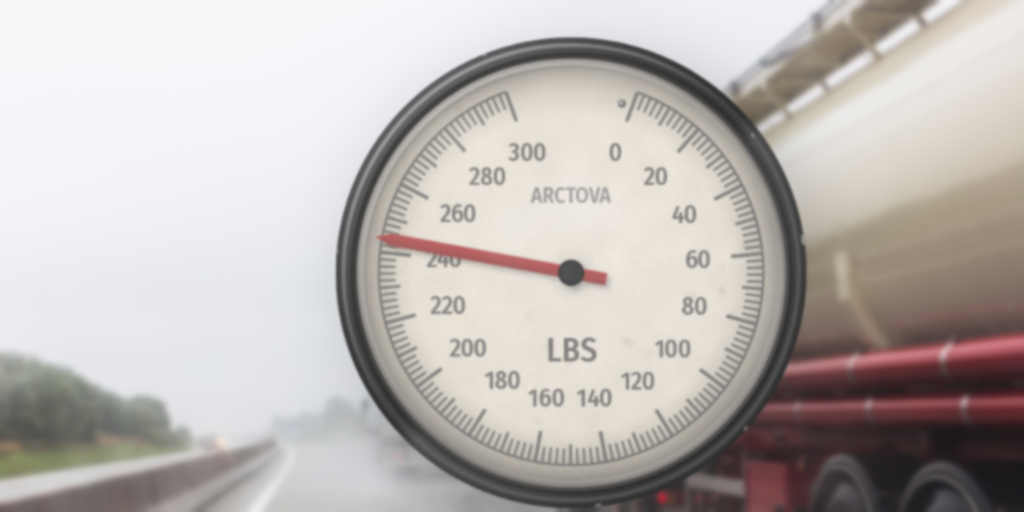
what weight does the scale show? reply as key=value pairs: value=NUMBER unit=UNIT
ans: value=244 unit=lb
